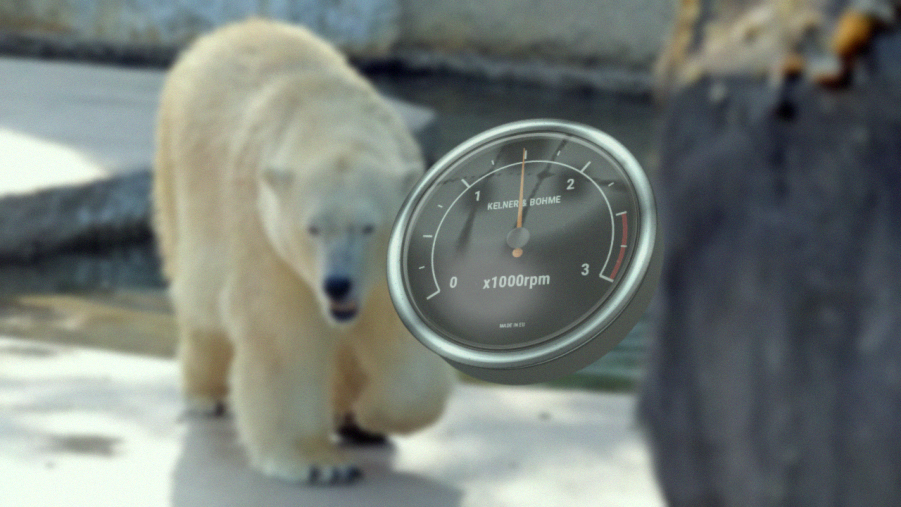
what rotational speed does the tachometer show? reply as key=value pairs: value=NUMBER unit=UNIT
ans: value=1500 unit=rpm
